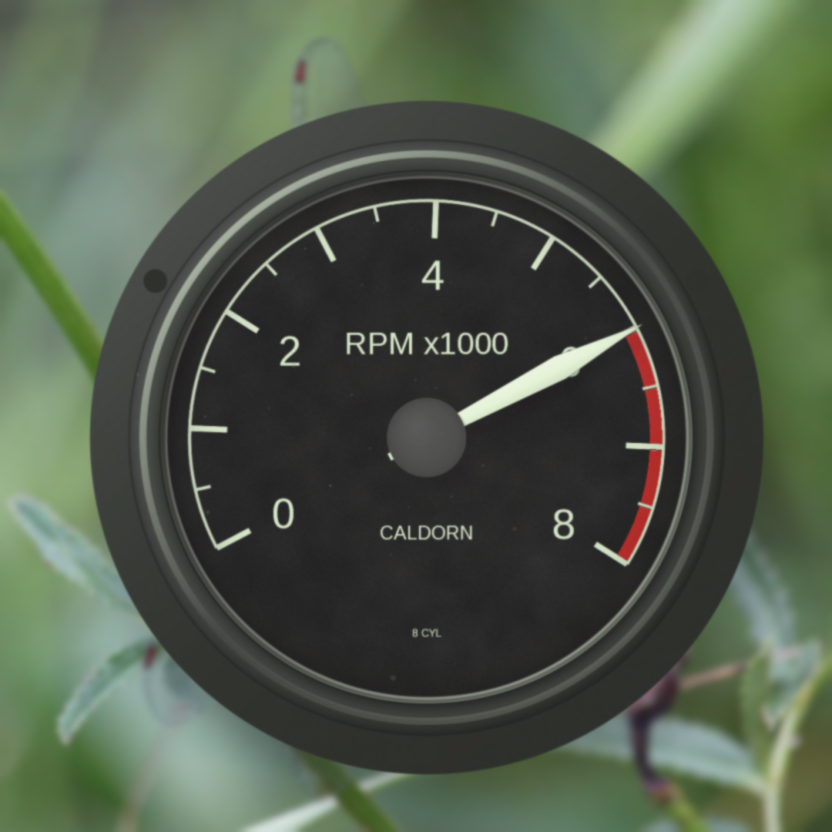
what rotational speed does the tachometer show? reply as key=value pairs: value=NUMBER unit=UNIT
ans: value=6000 unit=rpm
